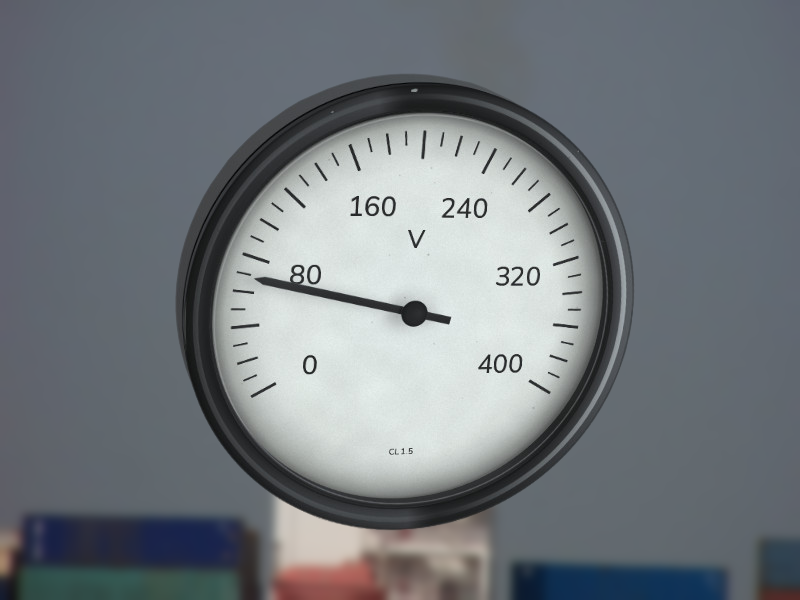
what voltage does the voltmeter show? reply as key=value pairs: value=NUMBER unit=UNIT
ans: value=70 unit=V
